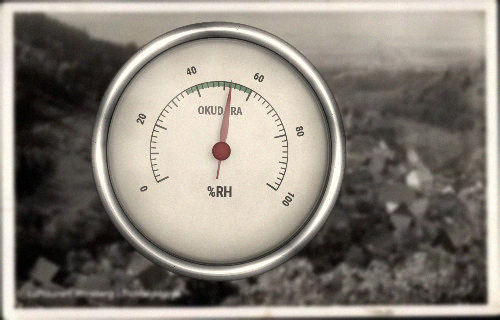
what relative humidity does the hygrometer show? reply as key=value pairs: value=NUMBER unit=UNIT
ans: value=52 unit=%
